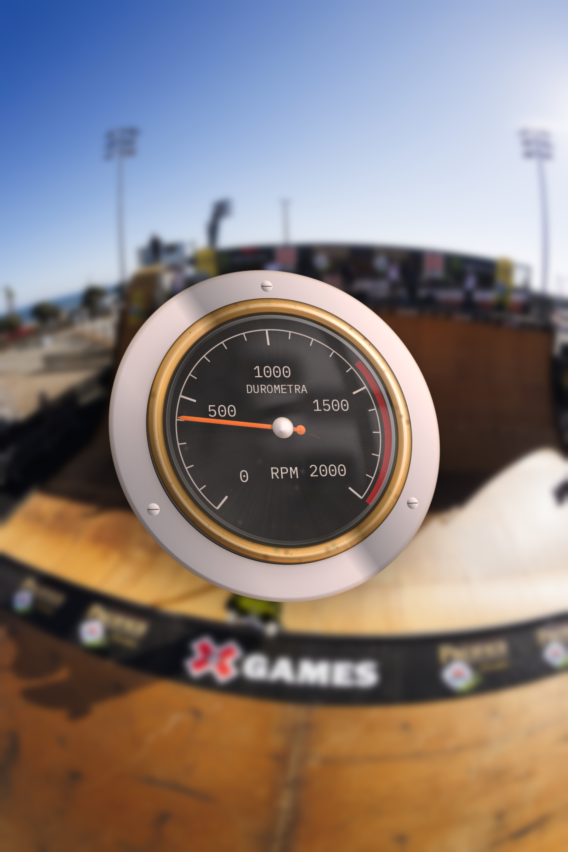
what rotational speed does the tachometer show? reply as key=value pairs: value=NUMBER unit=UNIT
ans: value=400 unit=rpm
